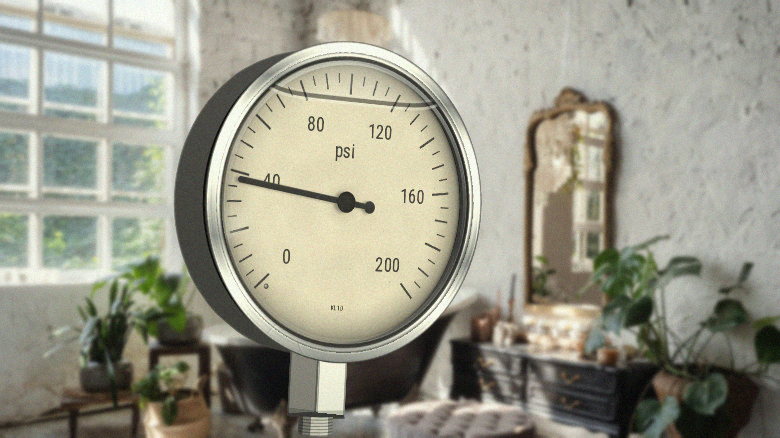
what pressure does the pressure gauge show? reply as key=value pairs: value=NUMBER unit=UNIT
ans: value=37.5 unit=psi
